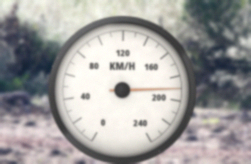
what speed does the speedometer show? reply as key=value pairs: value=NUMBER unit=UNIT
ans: value=190 unit=km/h
